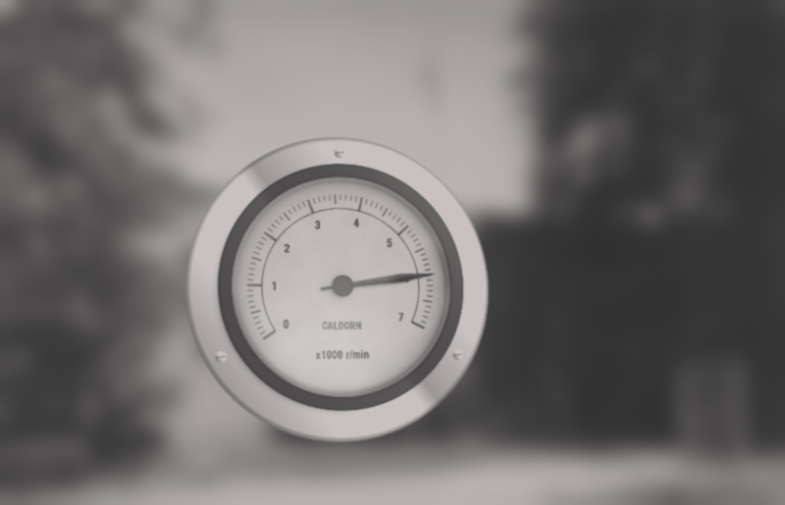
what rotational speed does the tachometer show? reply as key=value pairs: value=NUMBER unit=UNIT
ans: value=6000 unit=rpm
